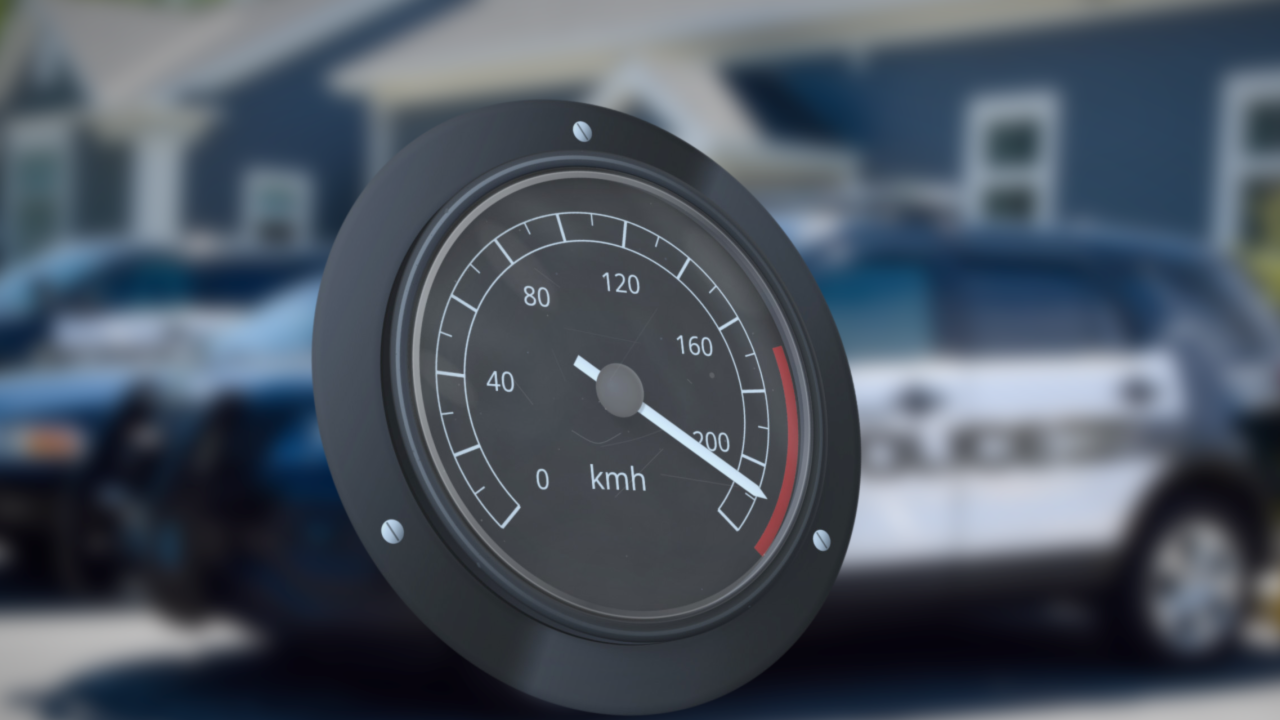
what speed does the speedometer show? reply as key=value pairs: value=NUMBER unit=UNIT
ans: value=210 unit=km/h
